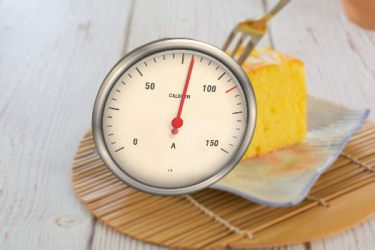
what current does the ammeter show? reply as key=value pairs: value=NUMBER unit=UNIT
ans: value=80 unit=A
